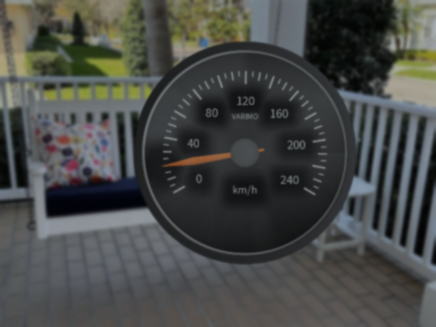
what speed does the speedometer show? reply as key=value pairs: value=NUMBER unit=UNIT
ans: value=20 unit=km/h
